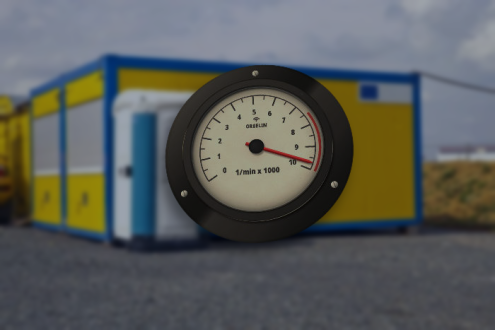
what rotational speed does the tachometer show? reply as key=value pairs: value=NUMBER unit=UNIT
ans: value=9750 unit=rpm
